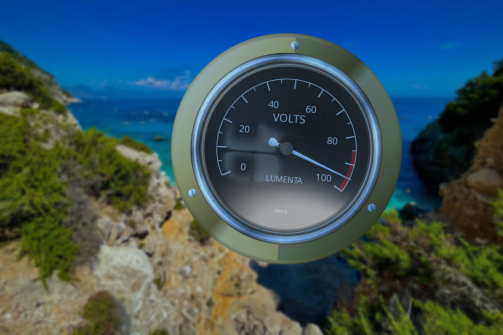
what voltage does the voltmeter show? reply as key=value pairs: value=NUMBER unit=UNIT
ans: value=95 unit=V
